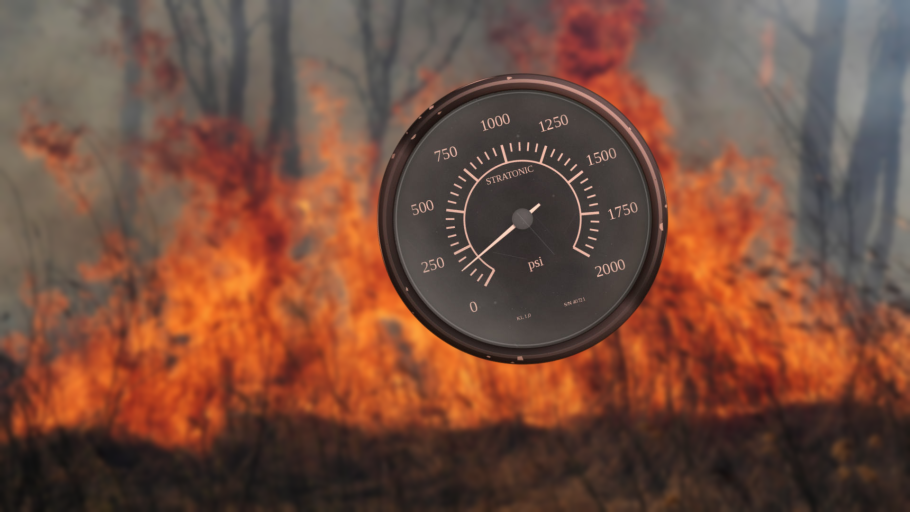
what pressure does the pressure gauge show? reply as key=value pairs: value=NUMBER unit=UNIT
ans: value=150 unit=psi
